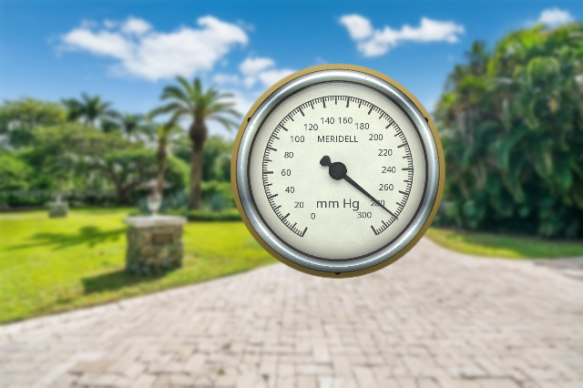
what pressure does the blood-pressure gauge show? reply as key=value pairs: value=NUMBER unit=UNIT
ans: value=280 unit=mmHg
